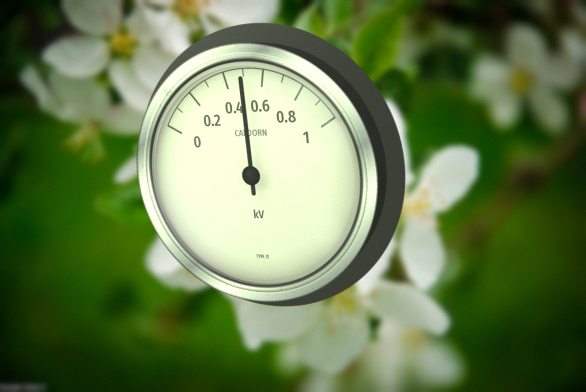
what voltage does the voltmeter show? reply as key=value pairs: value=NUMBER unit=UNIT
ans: value=0.5 unit=kV
